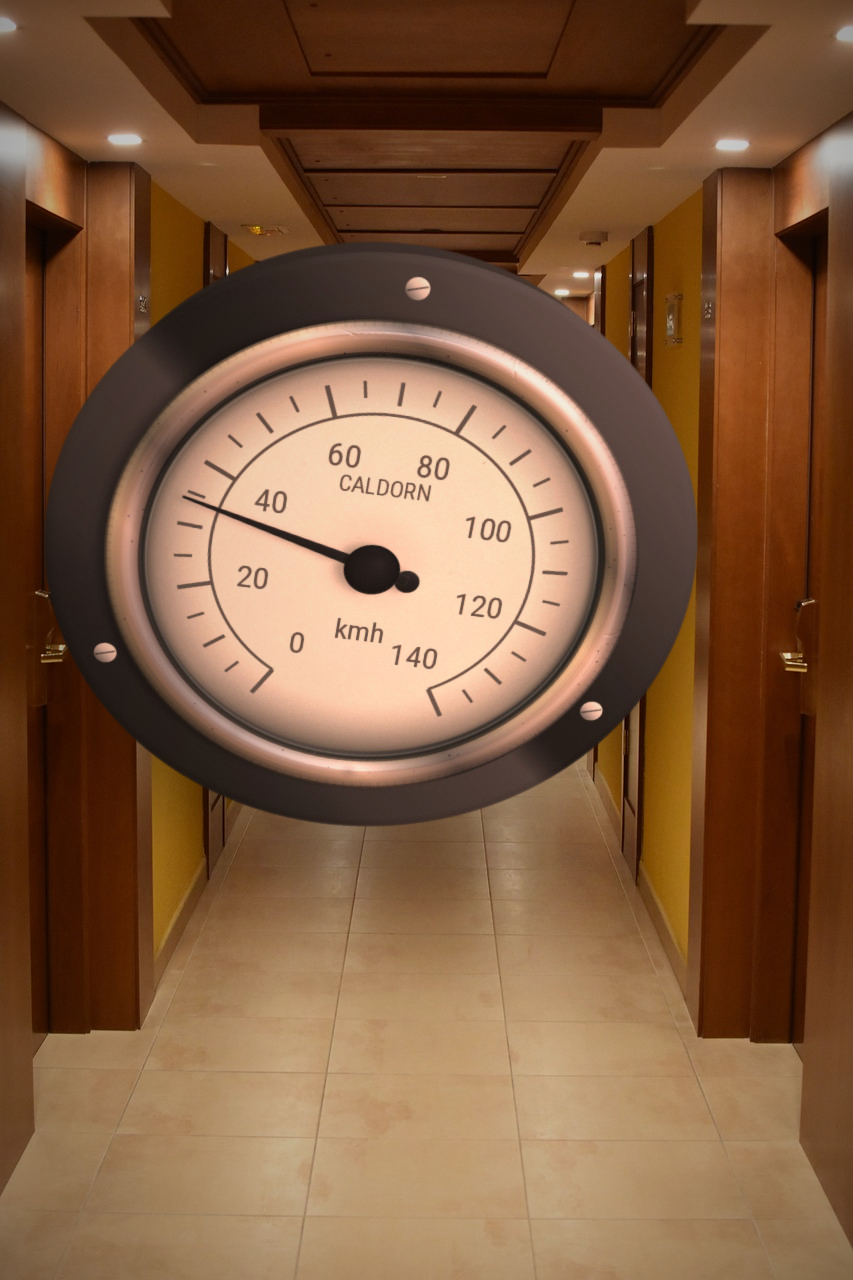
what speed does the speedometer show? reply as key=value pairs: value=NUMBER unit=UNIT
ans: value=35 unit=km/h
